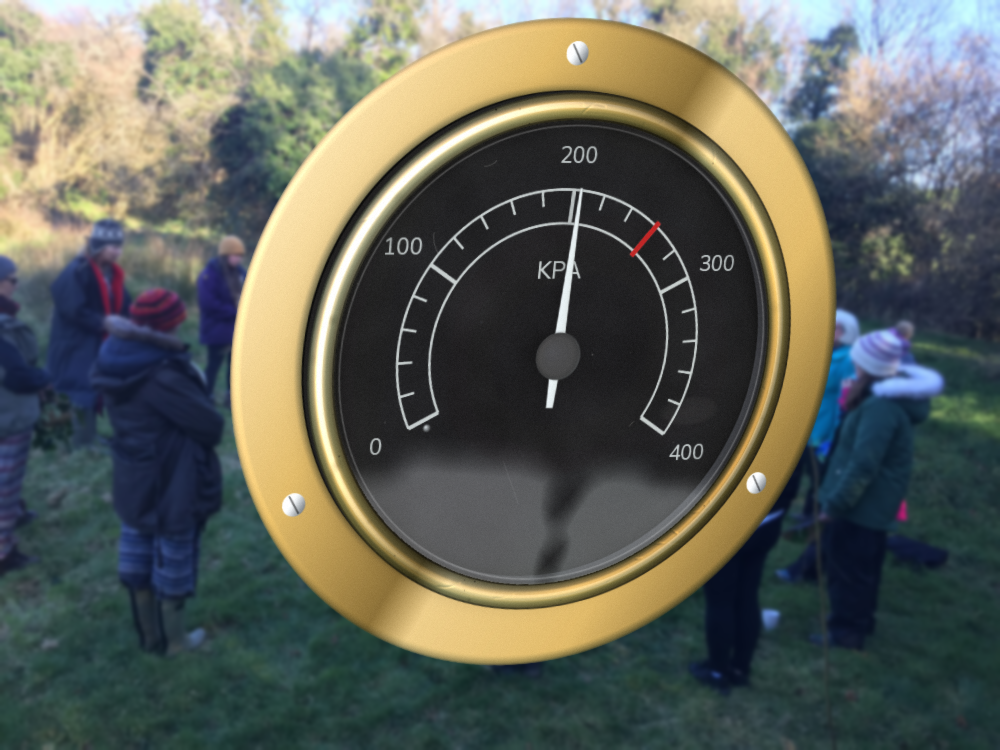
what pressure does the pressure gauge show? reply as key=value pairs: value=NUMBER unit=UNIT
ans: value=200 unit=kPa
